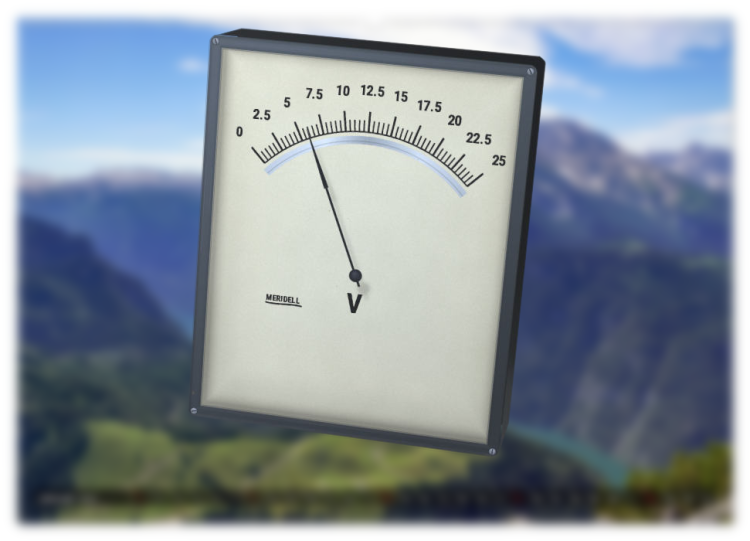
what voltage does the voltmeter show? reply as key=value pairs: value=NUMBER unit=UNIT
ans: value=6 unit=V
